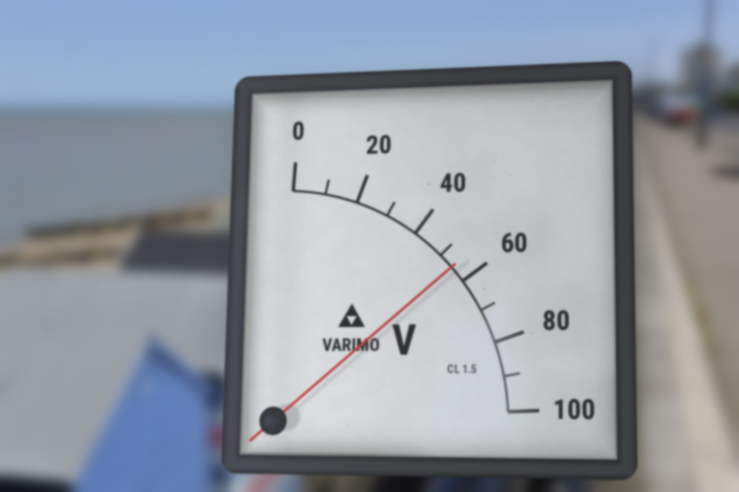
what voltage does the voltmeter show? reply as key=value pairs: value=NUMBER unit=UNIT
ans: value=55 unit=V
